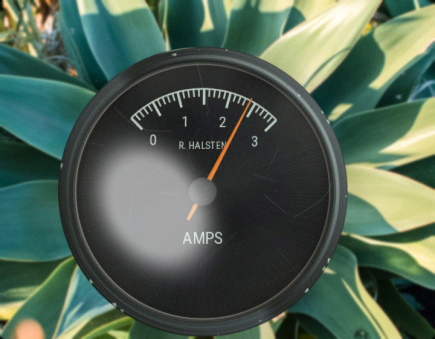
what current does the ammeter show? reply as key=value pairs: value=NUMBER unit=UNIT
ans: value=2.4 unit=A
